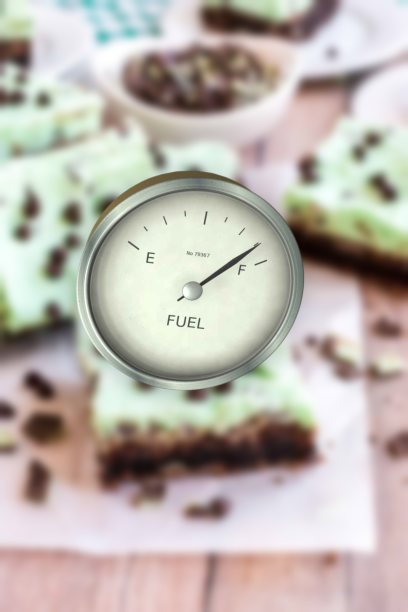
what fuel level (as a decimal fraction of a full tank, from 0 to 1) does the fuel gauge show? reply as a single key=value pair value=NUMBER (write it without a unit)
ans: value=0.875
